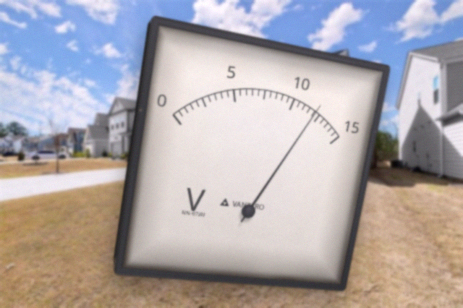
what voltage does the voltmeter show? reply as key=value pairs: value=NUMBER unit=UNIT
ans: value=12 unit=V
